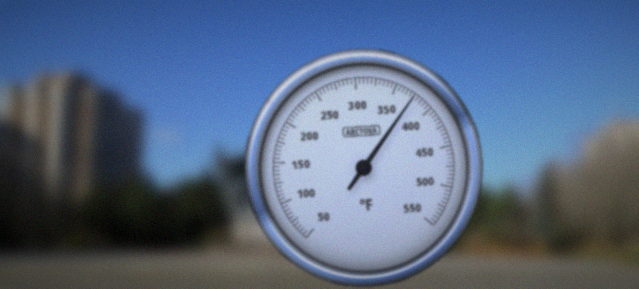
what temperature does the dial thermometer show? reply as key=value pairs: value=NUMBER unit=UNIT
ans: value=375 unit=°F
